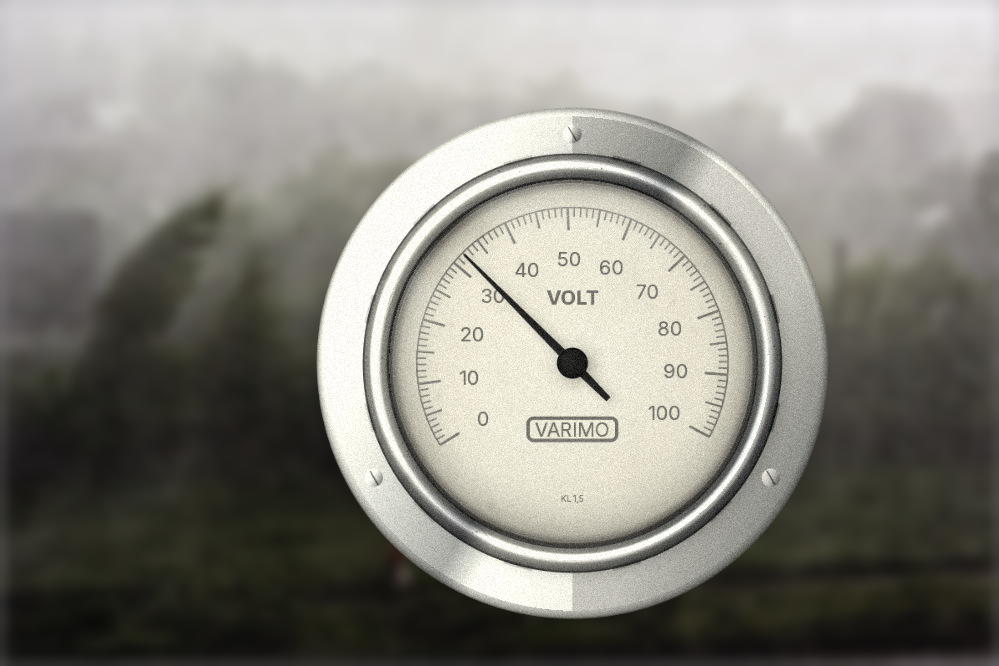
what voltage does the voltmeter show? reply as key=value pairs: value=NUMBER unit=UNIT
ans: value=32 unit=V
